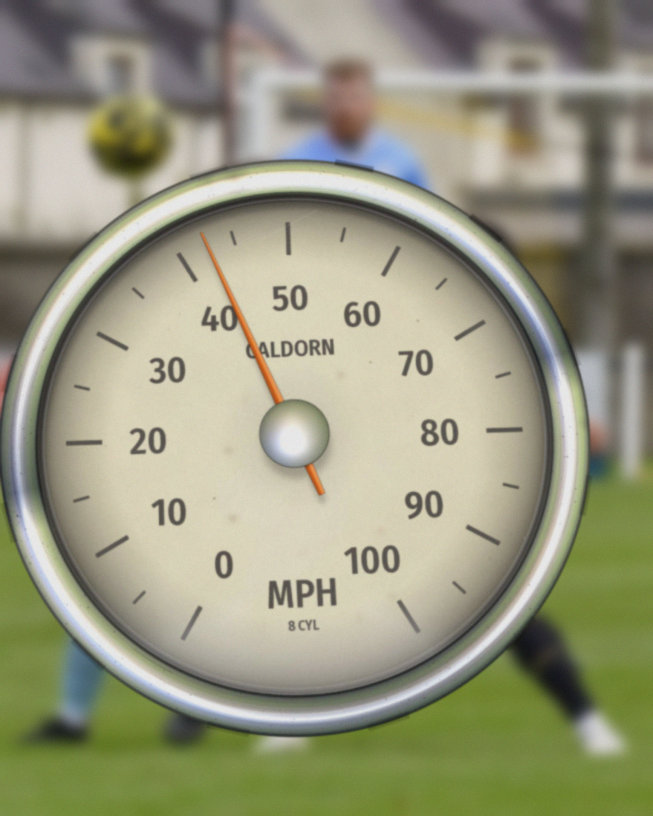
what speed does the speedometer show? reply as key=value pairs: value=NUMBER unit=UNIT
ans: value=42.5 unit=mph
